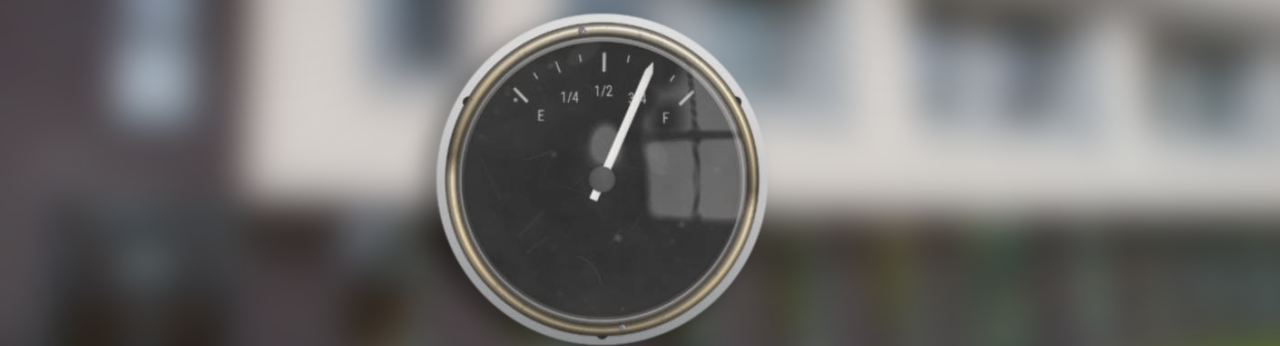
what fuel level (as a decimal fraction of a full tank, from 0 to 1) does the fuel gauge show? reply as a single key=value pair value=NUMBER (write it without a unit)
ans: value=0.75
